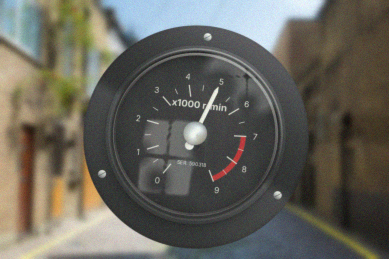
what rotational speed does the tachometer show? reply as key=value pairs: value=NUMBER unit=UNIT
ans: value=5000 unit=rpm
